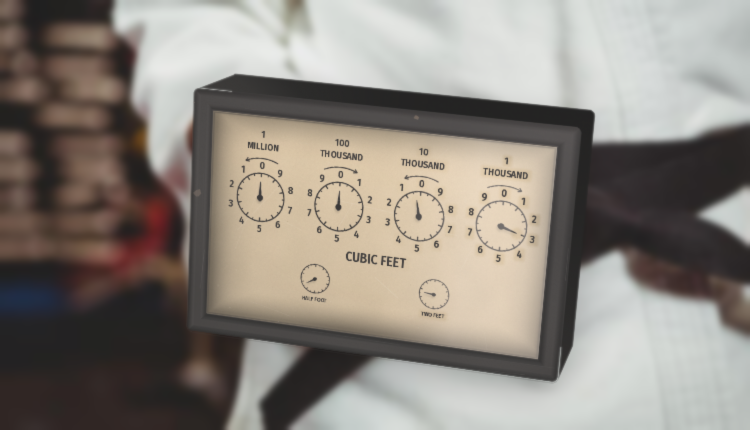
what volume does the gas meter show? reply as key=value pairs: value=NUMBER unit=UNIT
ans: value=300 unit=ft³
